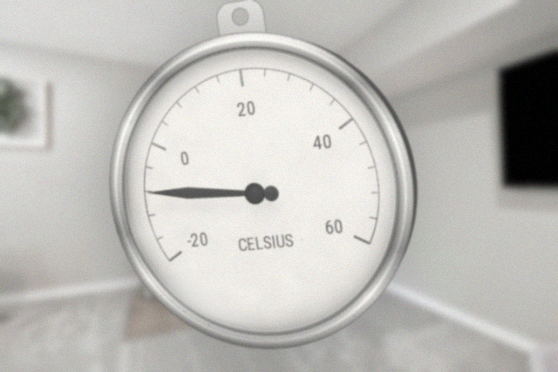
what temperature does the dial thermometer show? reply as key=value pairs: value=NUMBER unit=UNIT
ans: value=-8 unit=°C
